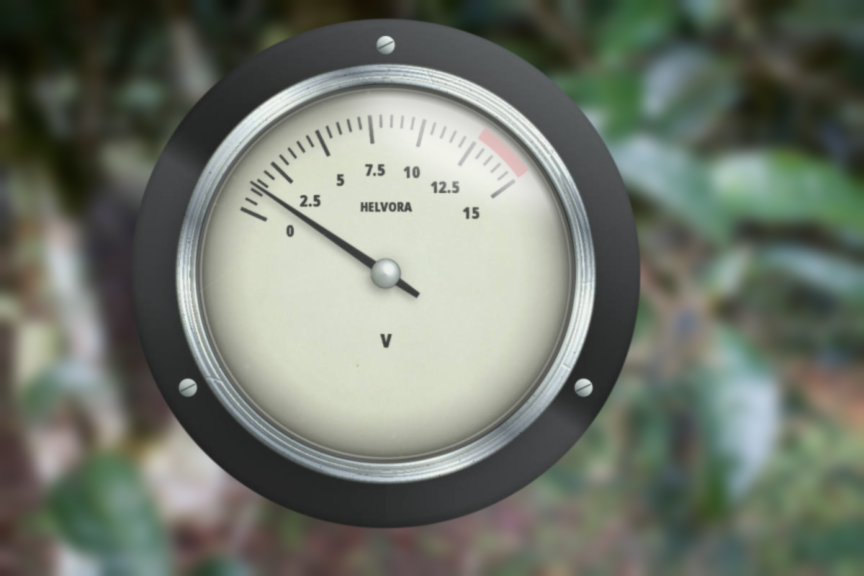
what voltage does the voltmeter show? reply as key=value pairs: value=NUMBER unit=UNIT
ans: value=1.25 unit=V
